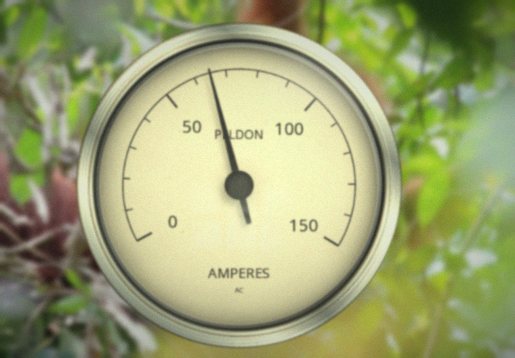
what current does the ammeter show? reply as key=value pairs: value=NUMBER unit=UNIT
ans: value=65 unit=A
